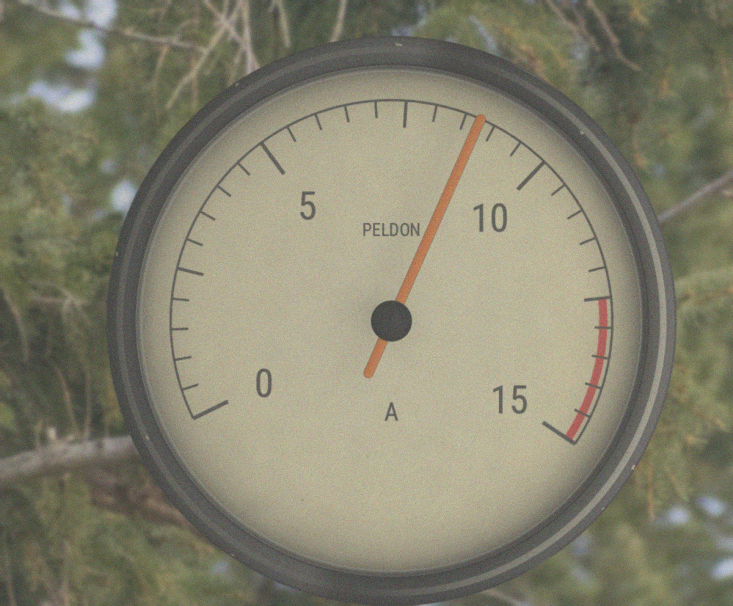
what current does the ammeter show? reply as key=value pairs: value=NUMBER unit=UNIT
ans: value=8.75 unit=A
